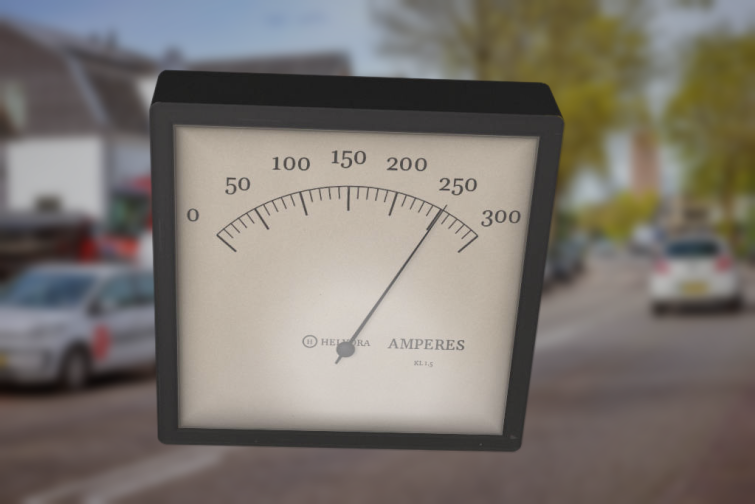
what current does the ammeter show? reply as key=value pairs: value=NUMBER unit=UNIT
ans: value=250 unit=A
